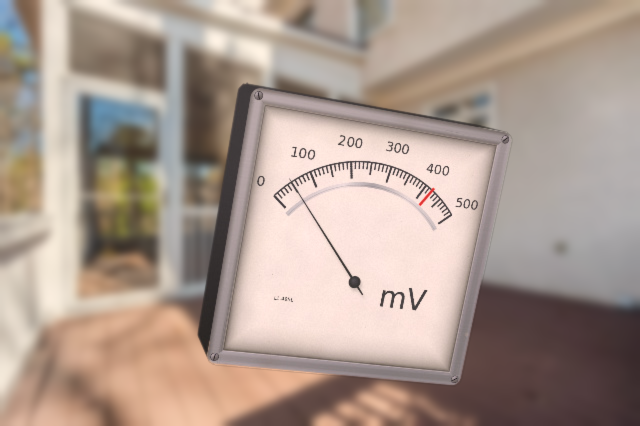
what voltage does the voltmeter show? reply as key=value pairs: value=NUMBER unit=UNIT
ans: value=50 unit=mV
